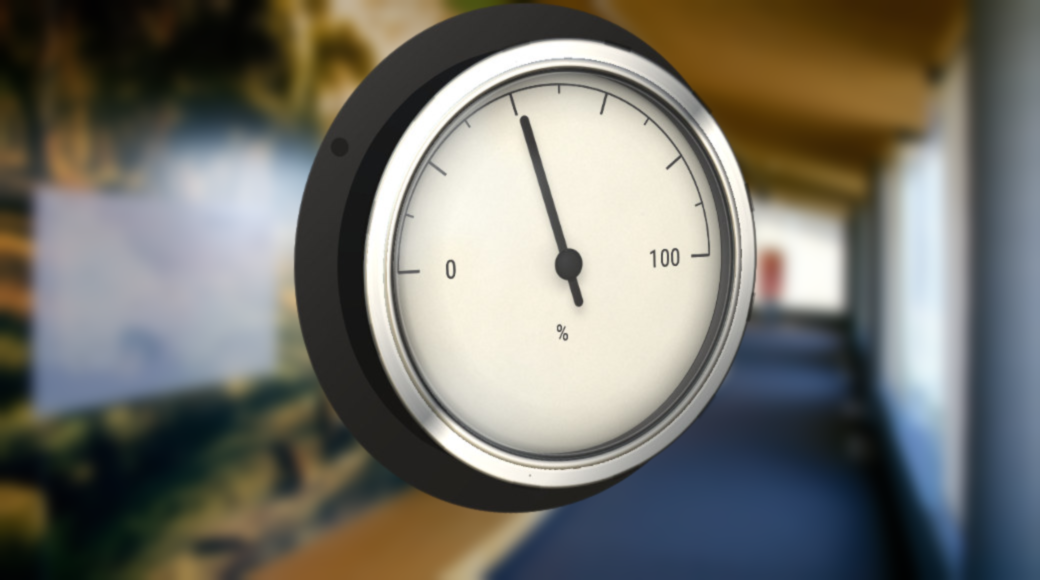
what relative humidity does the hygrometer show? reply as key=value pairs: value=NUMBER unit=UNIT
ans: value=40 unit=%
